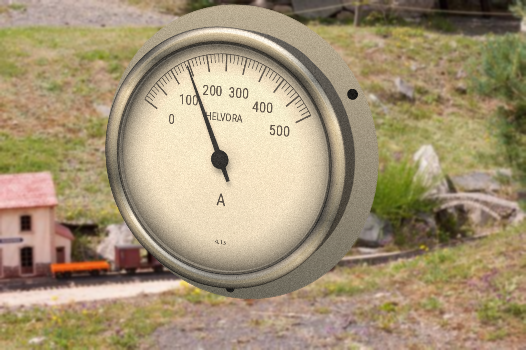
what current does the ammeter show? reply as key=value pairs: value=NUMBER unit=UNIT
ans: value=150 unit=A
